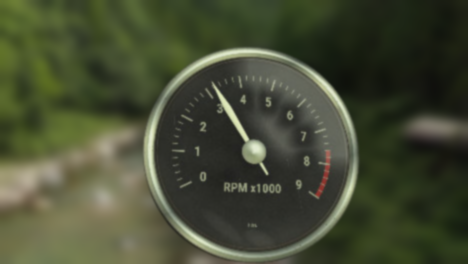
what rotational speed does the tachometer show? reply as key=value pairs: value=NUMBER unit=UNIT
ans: value=3200 unit=rpm
